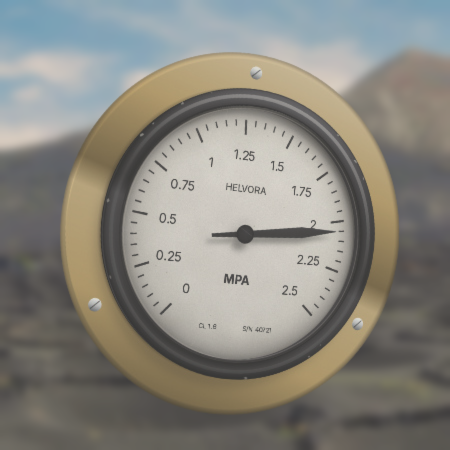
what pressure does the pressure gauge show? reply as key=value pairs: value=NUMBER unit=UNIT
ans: value=2.05 unit=MPa
